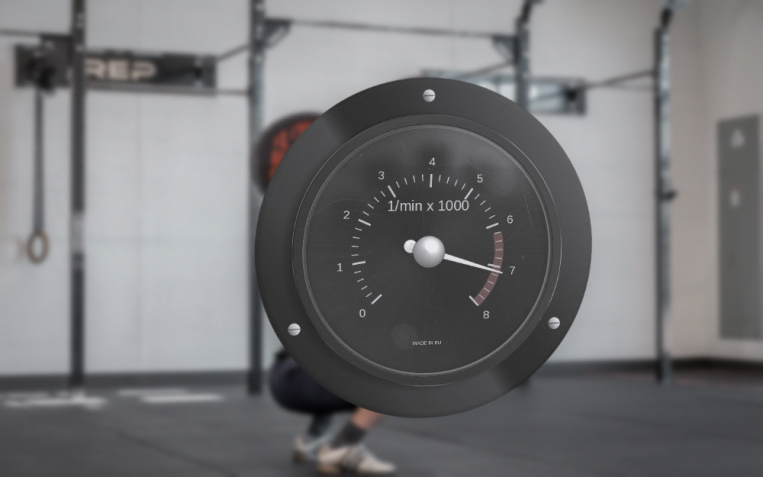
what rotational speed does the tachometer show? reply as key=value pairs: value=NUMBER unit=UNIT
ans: value=7100 unit=rpm
